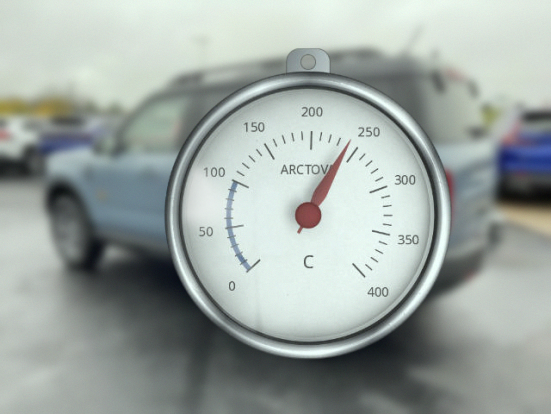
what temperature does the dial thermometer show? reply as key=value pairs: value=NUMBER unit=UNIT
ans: value=240 unit=°C
